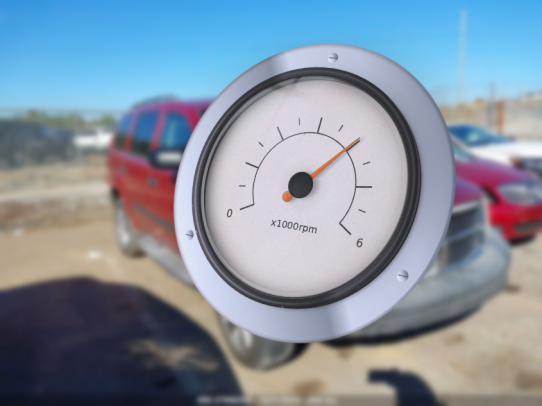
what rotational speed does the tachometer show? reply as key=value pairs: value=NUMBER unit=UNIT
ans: value=4000 unit=rpm
